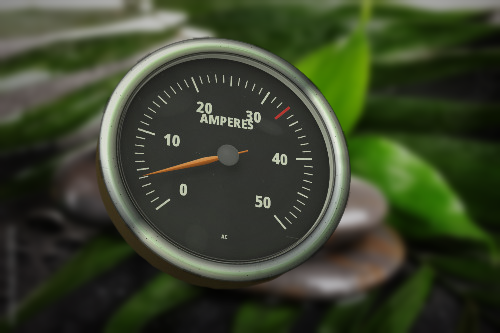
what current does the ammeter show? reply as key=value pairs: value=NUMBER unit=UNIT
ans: value=4 unit=A
